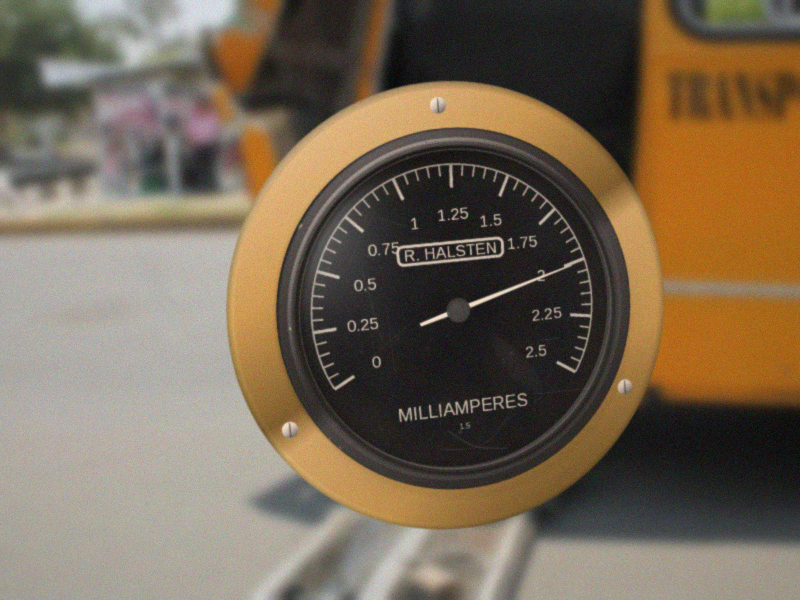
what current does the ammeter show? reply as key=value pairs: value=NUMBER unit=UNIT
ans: value=2 unit=mA
